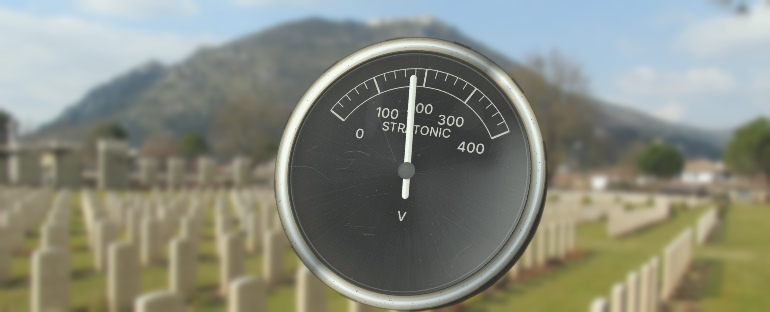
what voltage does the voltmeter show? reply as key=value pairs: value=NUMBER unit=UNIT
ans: value=180 unit=V
